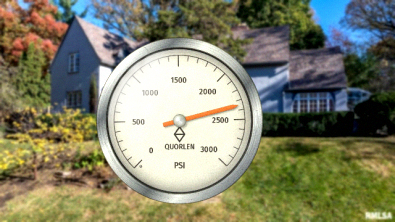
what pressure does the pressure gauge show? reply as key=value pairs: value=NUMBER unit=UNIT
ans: value=2350 unit=psi
